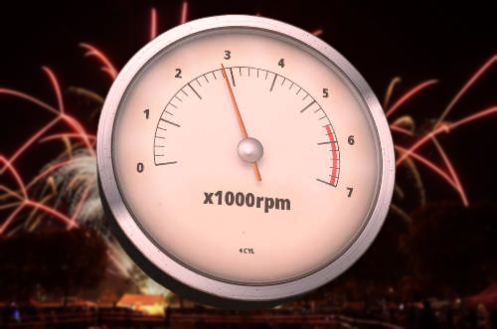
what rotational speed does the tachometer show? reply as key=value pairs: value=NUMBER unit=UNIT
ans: value=2800 unit=rpm
